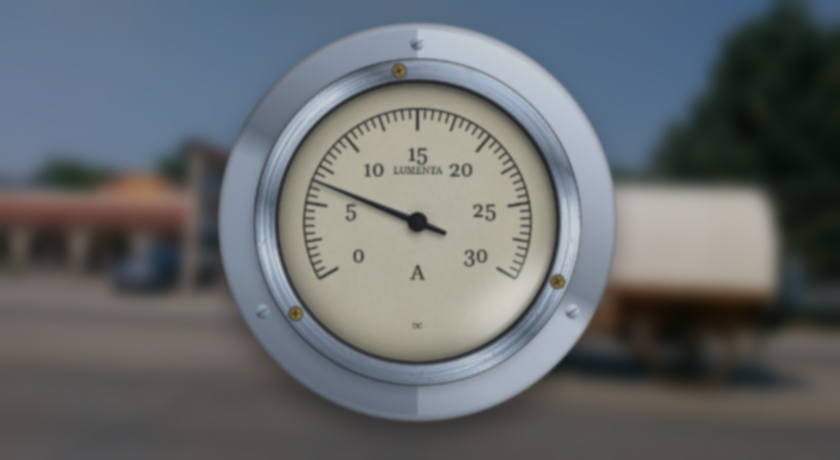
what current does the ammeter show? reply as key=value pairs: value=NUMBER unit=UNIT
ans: value=6.5 unit=A
